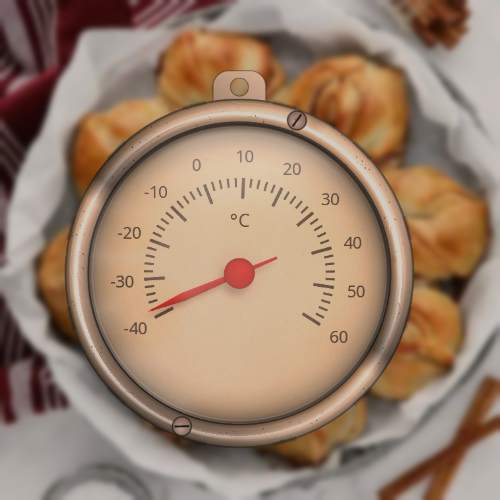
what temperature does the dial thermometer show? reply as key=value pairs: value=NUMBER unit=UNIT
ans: value=-38 unit=°C
